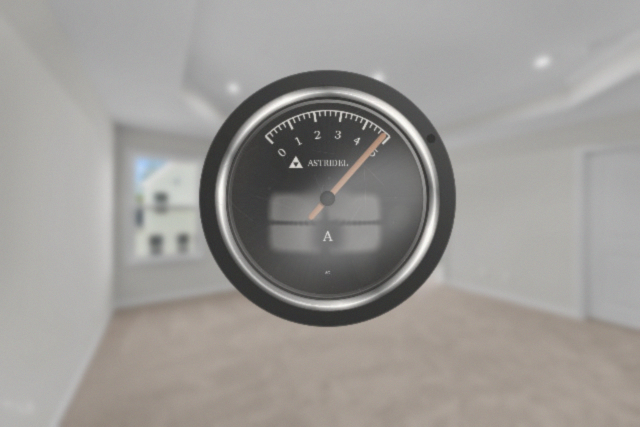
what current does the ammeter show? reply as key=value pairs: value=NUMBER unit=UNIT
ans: value=4.8 unit=A
